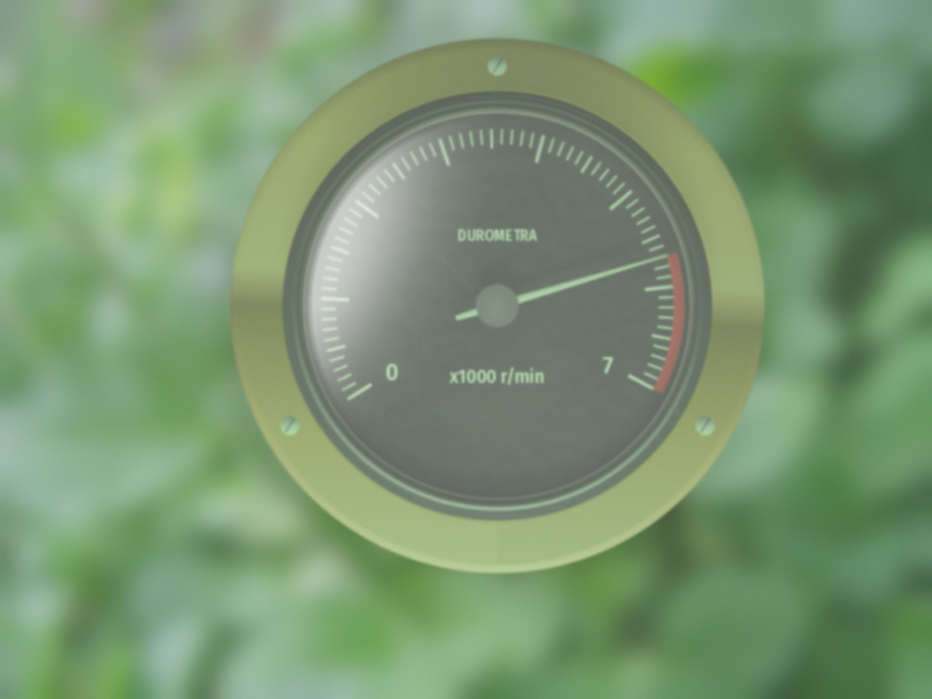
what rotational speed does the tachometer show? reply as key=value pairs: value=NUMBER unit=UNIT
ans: value=5700 unit=rpm
